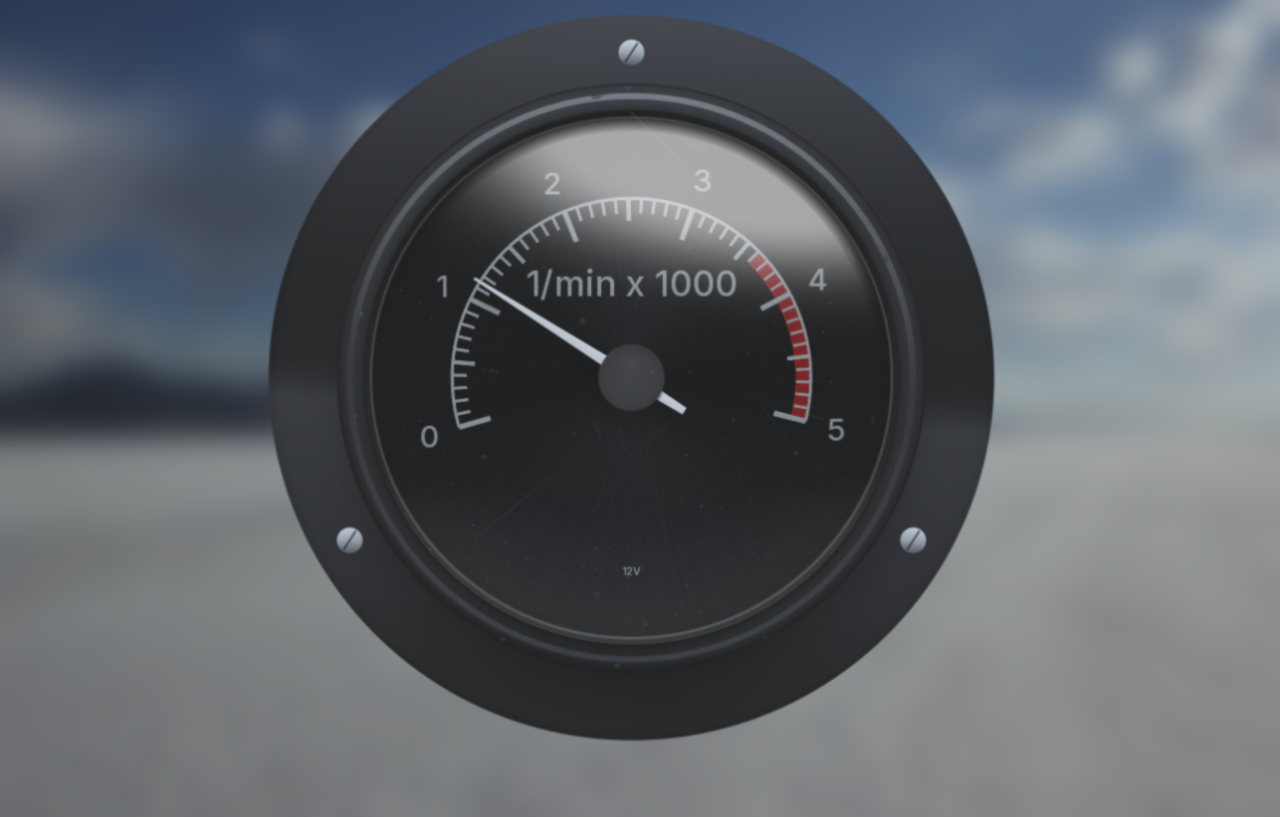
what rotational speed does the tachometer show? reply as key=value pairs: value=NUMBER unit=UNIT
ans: value=1150 unit=rpm
